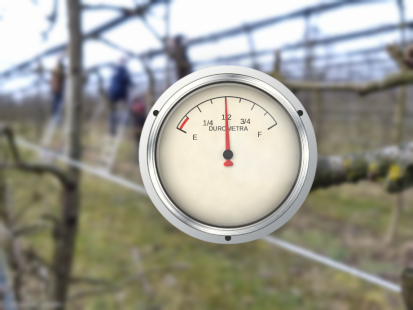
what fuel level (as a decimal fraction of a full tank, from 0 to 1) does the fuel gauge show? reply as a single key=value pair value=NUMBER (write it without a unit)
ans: value=0.5
